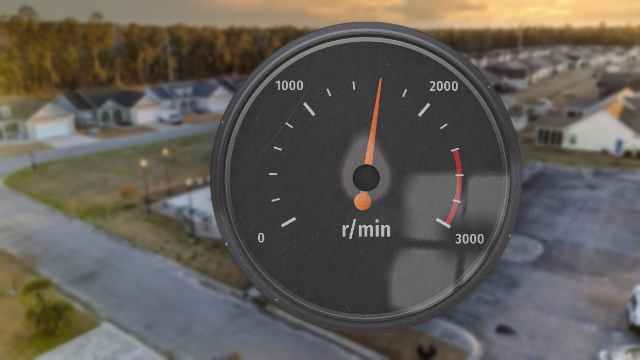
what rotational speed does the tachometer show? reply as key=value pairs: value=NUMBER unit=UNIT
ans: value=1600 unit=rpm
